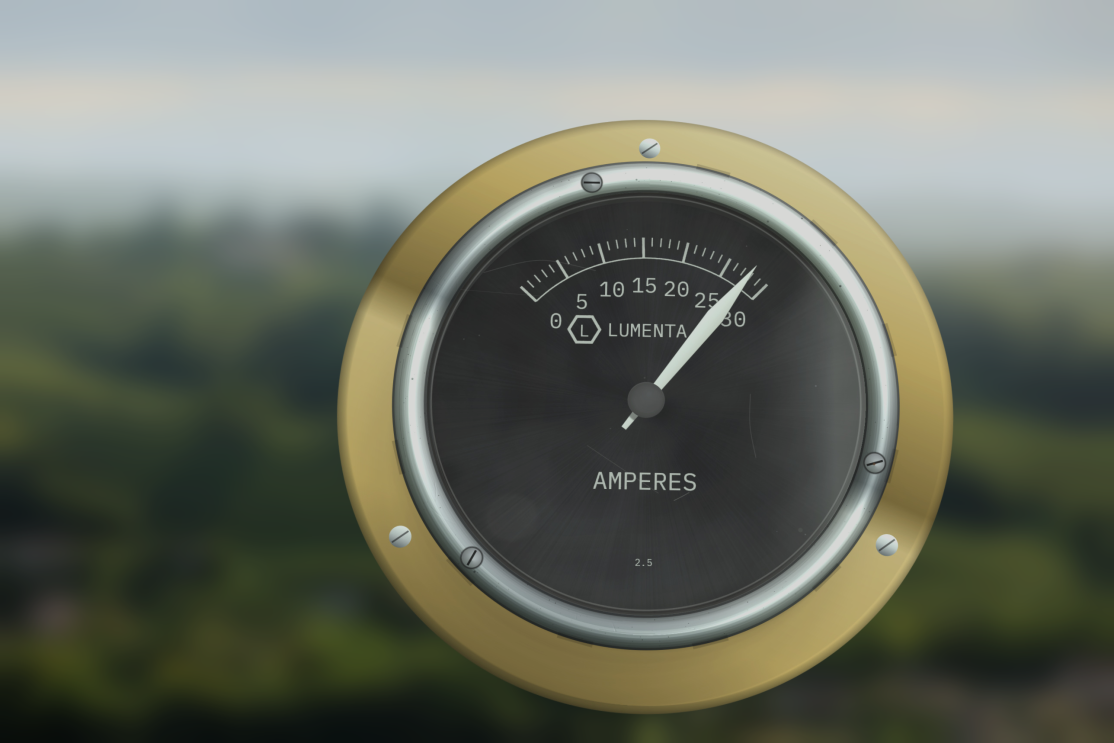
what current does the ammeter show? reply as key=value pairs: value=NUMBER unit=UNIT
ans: value=28 unit=A
